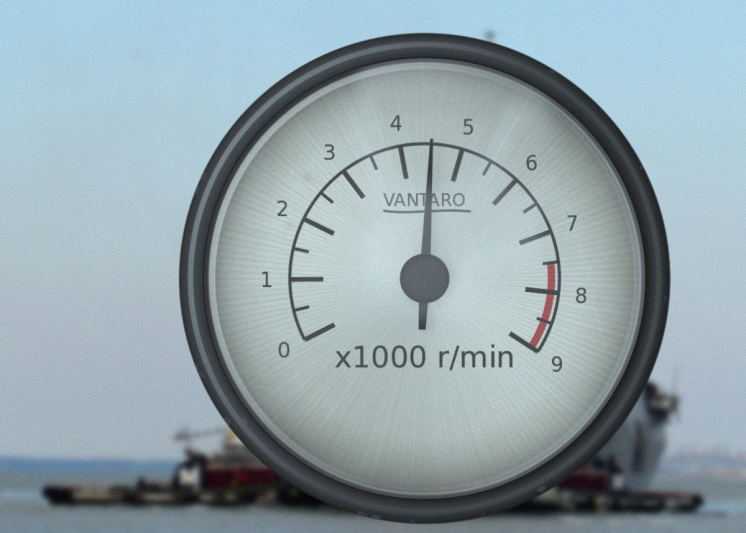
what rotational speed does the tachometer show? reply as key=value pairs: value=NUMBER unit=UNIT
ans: value=4500 unit=rpm
